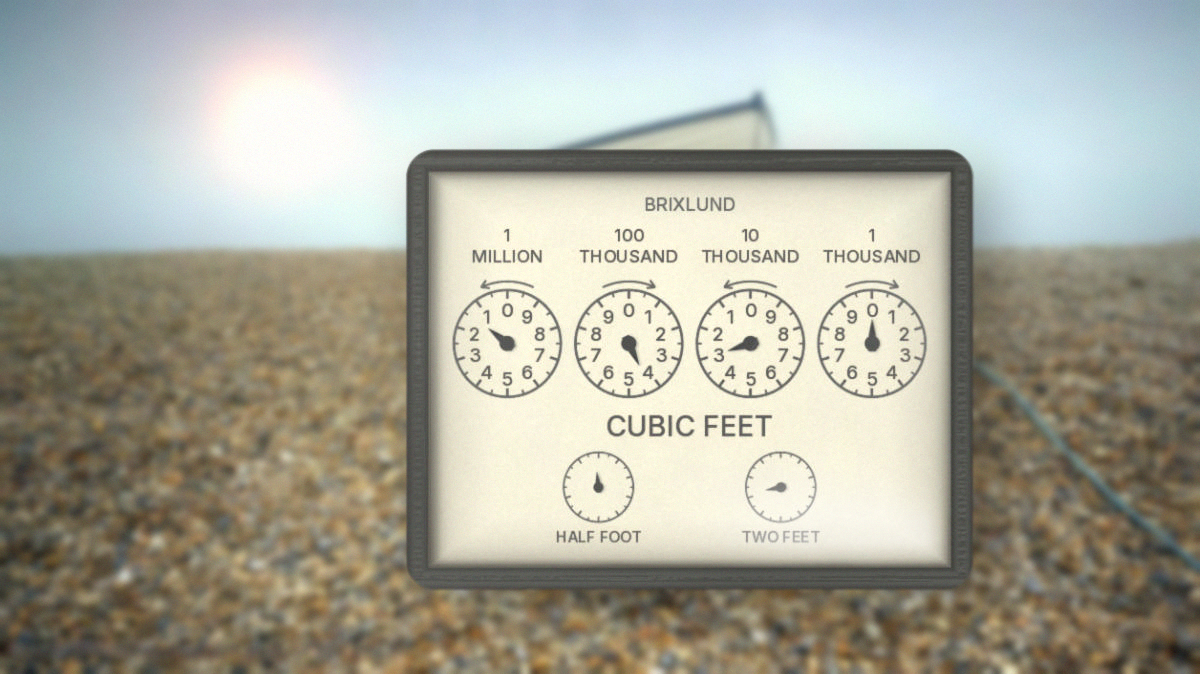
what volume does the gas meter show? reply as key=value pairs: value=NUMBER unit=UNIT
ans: value=143000 unit=ft³
